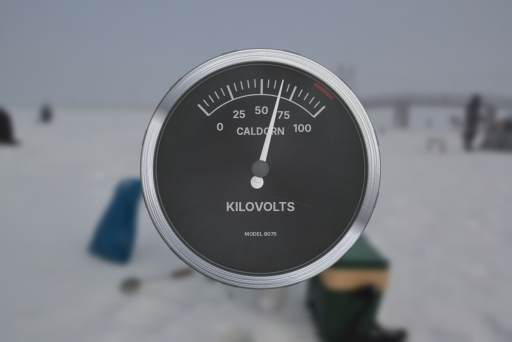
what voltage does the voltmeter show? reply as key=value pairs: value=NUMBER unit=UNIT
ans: value=65 unit=kV
